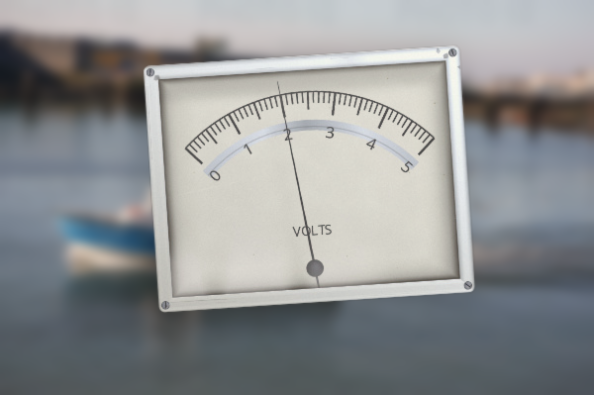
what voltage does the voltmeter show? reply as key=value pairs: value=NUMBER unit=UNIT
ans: value=2 unit=V
